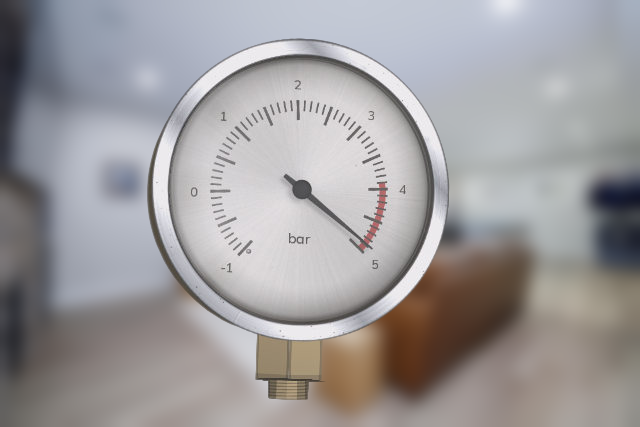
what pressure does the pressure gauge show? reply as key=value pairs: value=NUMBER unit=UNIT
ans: value=4.9 unit=bar
